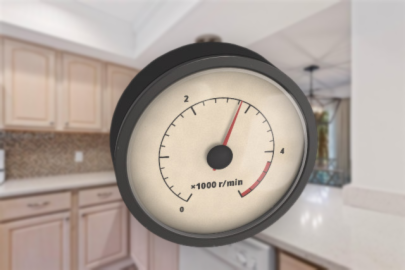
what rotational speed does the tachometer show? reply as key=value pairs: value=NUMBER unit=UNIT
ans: value=2800 unit=rpm
